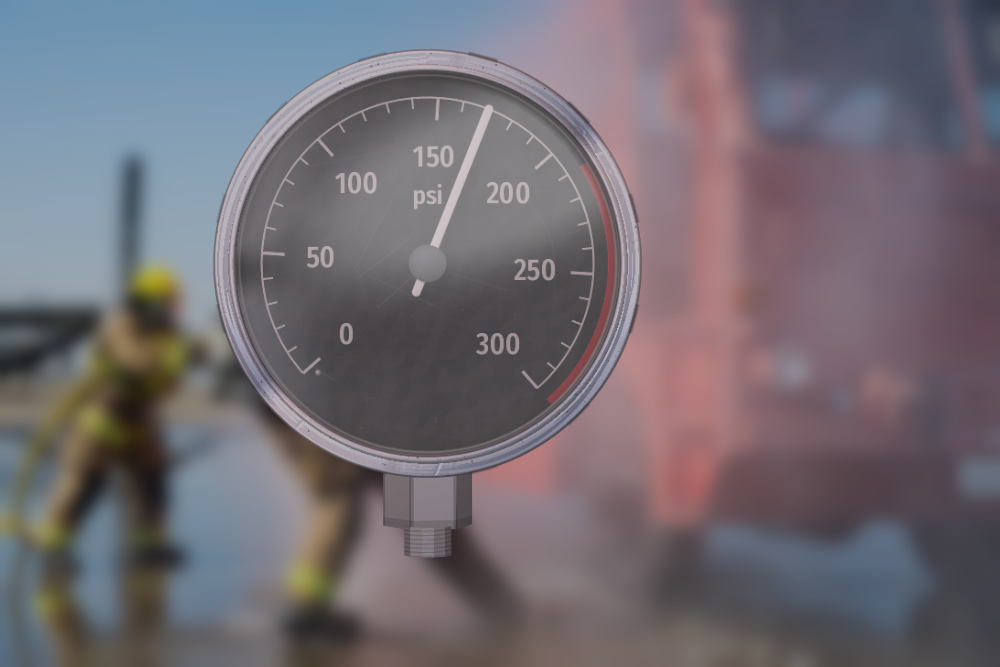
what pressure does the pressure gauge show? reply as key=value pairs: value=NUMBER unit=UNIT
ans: value=170 unit=psi
